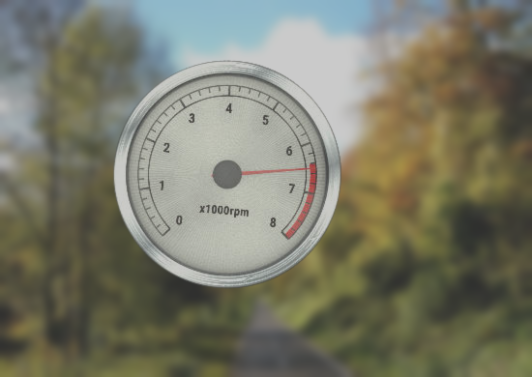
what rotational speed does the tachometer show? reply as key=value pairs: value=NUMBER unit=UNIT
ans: value=6500 unit=rpm
